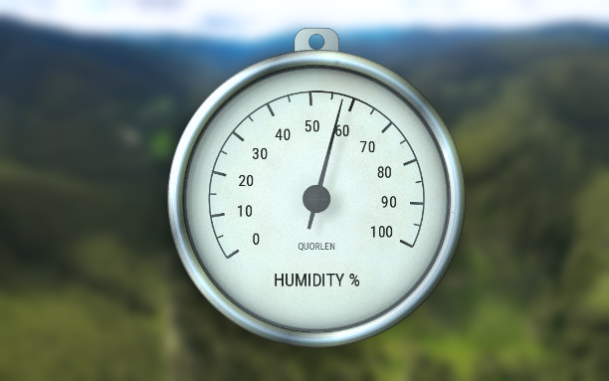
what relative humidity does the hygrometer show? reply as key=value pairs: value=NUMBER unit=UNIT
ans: value=57.5 unit=%
